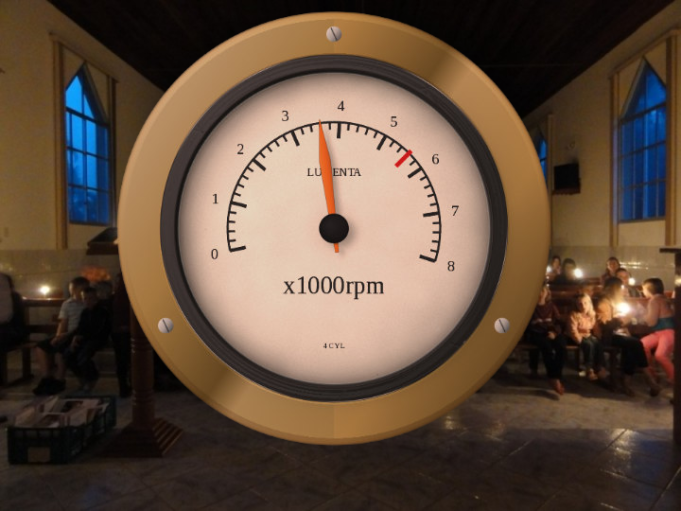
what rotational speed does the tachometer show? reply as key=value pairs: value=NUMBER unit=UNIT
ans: value=3600 unit=rpm
